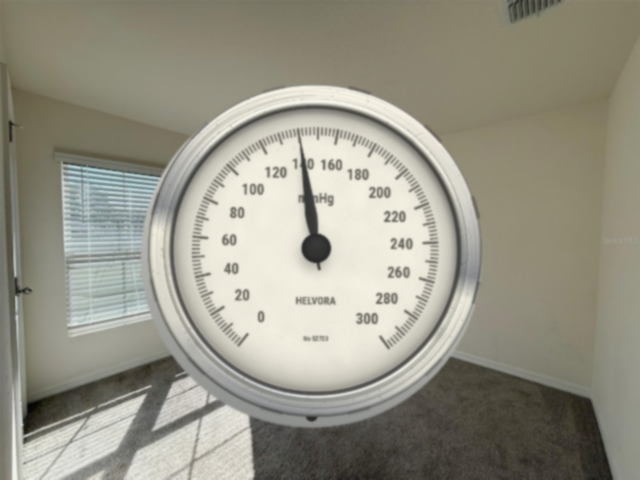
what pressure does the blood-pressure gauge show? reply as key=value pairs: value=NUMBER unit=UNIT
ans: value=140 unit=mmHg
